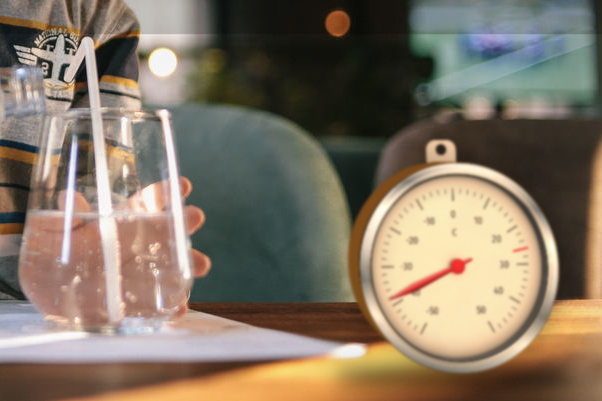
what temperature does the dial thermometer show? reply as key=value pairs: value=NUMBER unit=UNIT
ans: value=-38 unit=°C
